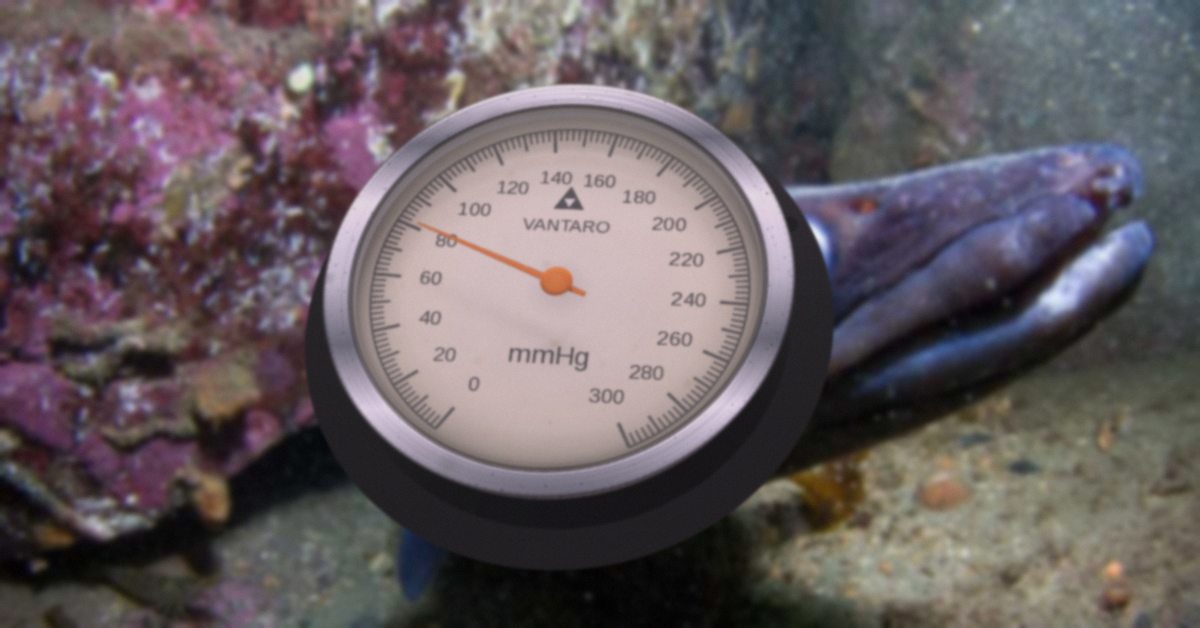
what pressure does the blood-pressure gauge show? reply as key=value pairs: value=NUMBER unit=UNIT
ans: value=80 unit=mmHg
